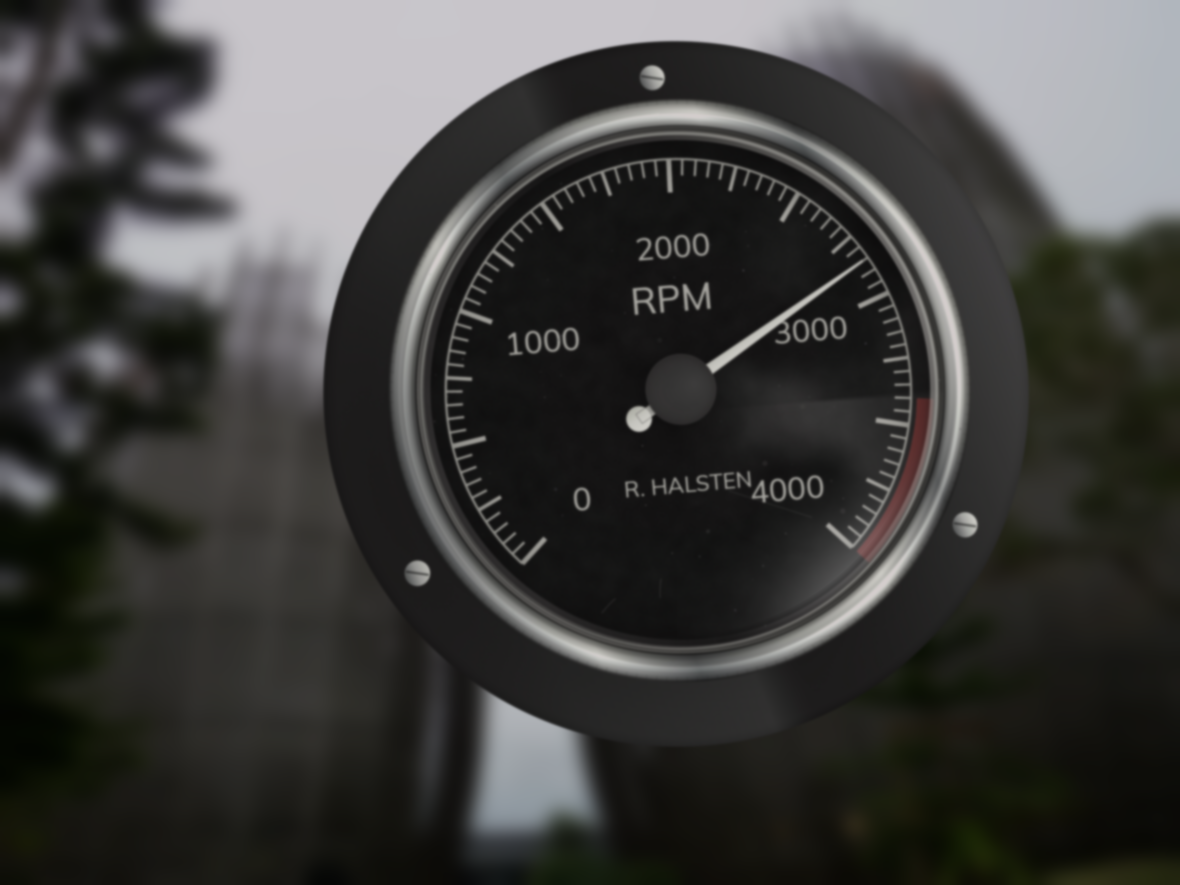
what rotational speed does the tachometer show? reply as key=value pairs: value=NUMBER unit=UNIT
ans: value=2850 unit=rpm
